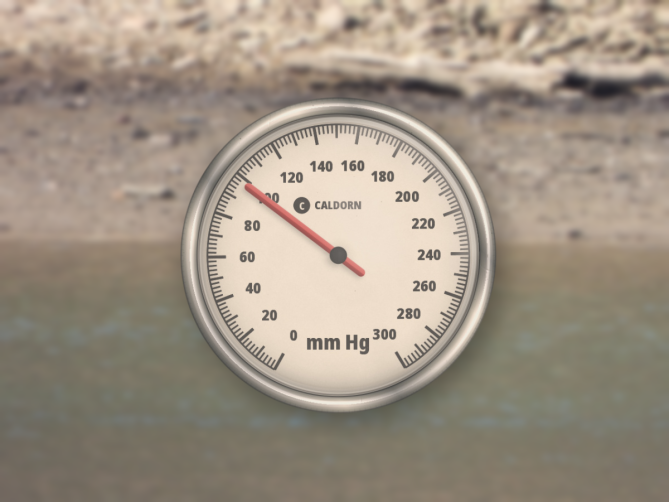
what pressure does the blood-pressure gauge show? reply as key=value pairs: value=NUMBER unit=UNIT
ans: value=98 unit=mmHg
